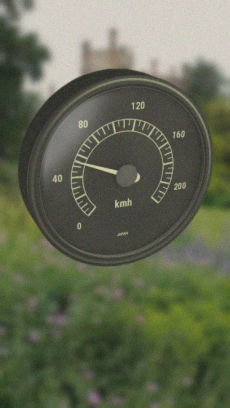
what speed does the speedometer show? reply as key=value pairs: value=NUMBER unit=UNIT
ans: value=55 unit=km/h
